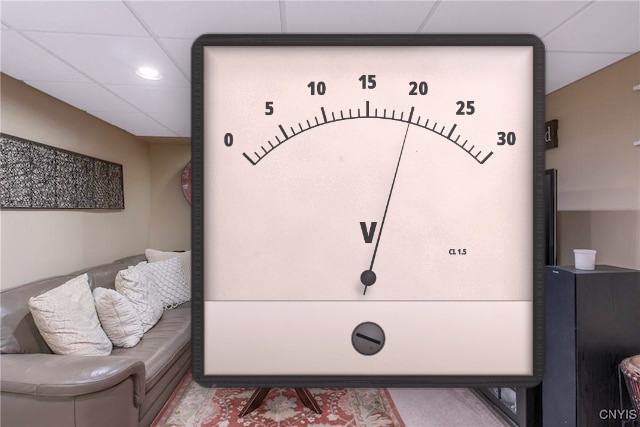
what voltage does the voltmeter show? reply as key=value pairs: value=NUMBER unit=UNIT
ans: value=20 unit=V
